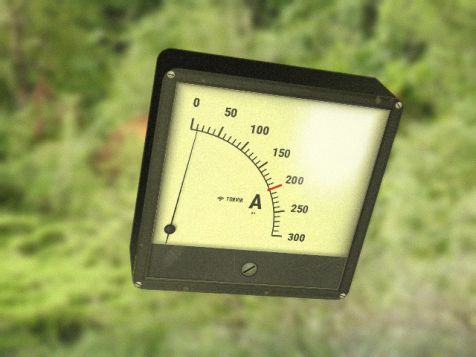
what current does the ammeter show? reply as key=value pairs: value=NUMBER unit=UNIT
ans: value=10 unit=A
